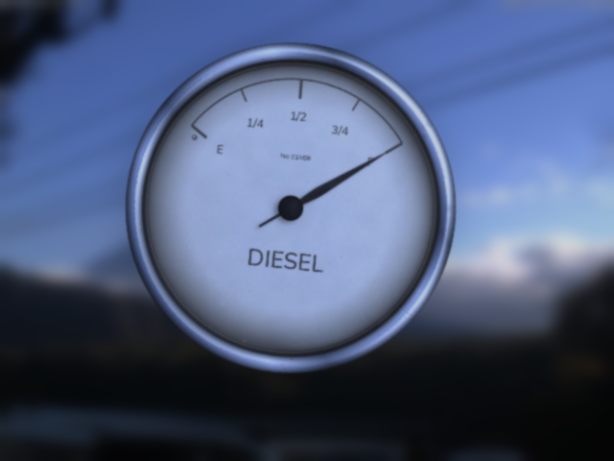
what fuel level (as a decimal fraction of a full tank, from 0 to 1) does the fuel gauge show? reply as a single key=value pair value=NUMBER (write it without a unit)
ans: value=1
